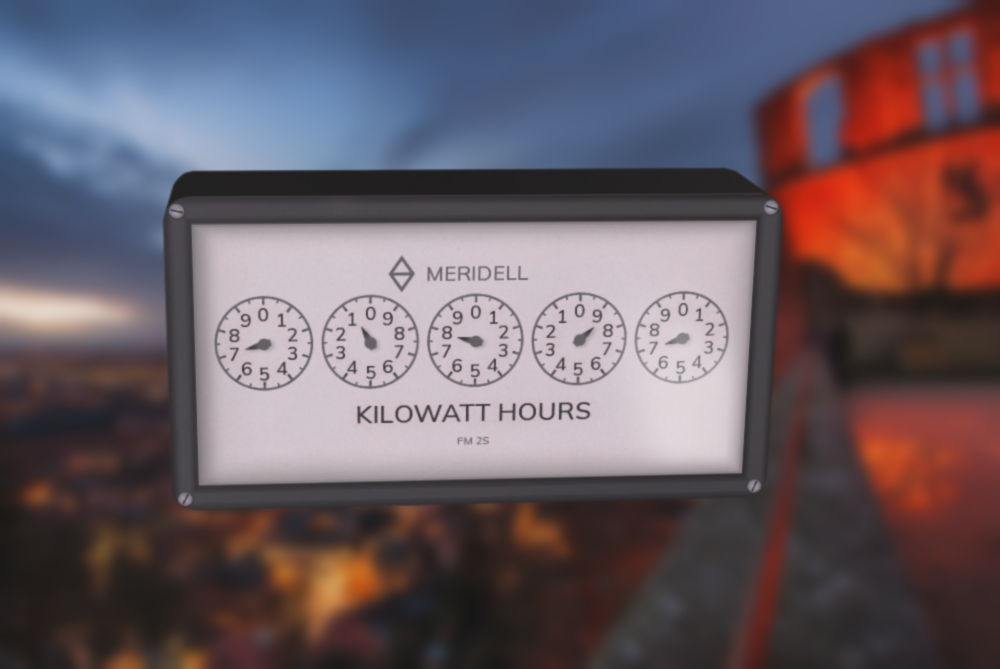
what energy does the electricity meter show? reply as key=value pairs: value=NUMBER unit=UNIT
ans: value=70787 unit=kWh
